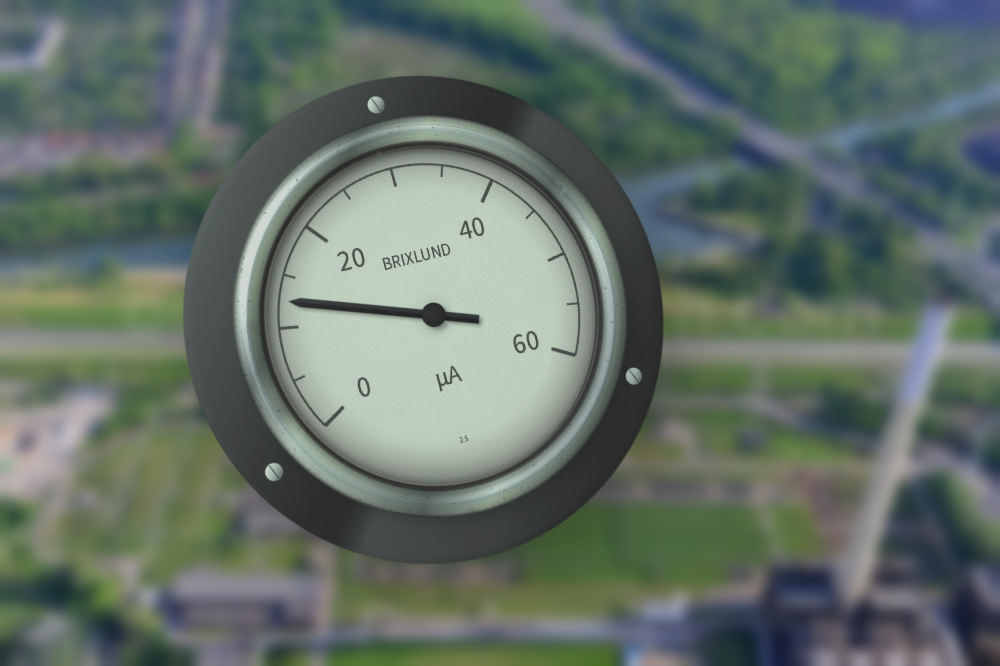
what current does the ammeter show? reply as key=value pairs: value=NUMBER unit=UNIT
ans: value=12.5 unit=µA
